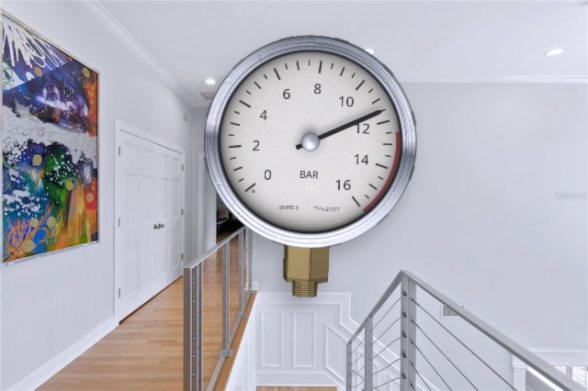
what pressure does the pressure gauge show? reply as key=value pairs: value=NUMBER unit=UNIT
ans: value=11.5 unit=bar
